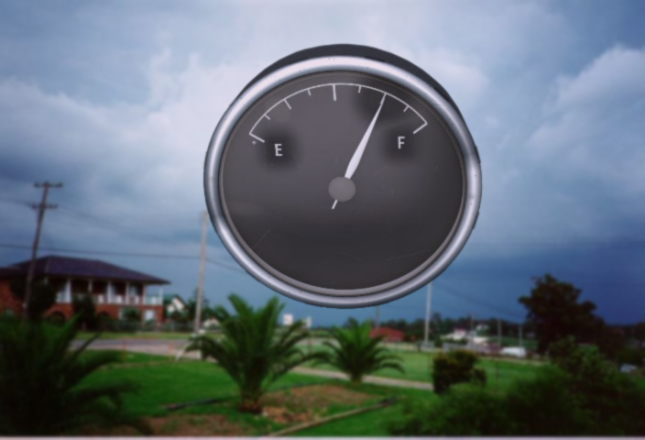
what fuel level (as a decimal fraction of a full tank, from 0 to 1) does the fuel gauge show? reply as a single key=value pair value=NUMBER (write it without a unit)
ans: value=0.75
